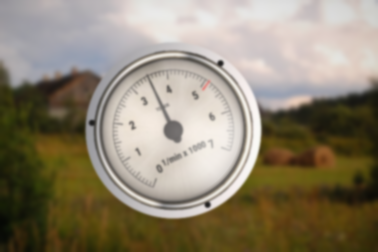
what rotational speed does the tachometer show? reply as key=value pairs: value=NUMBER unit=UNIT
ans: value=3500 unit=rpm
